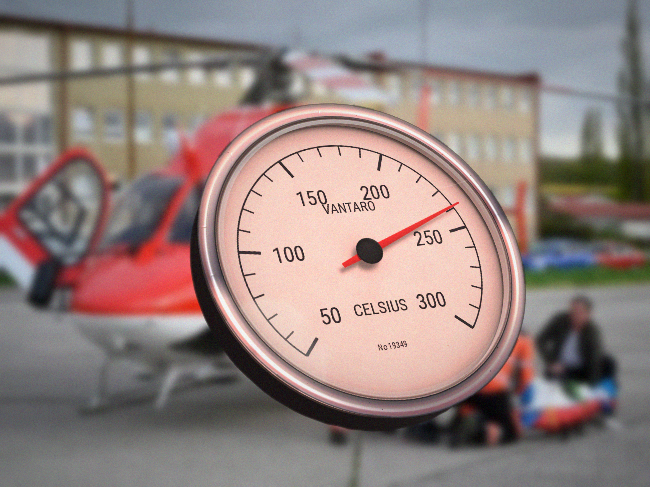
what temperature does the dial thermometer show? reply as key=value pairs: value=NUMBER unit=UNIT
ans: value=240 unit=°C
